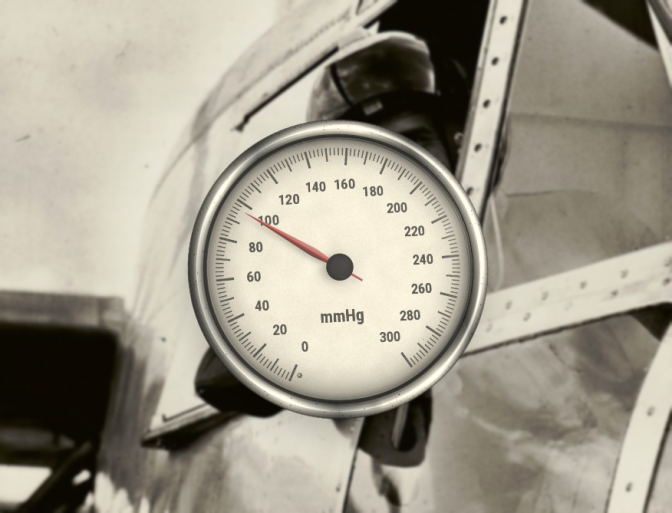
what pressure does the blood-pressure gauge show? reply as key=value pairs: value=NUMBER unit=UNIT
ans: value=96 unit=mmHg
